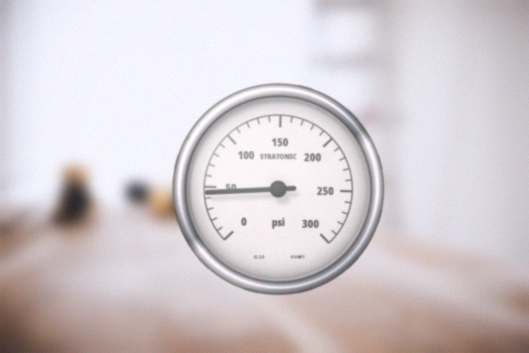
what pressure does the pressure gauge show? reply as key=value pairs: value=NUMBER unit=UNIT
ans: value=45 unit=psi
